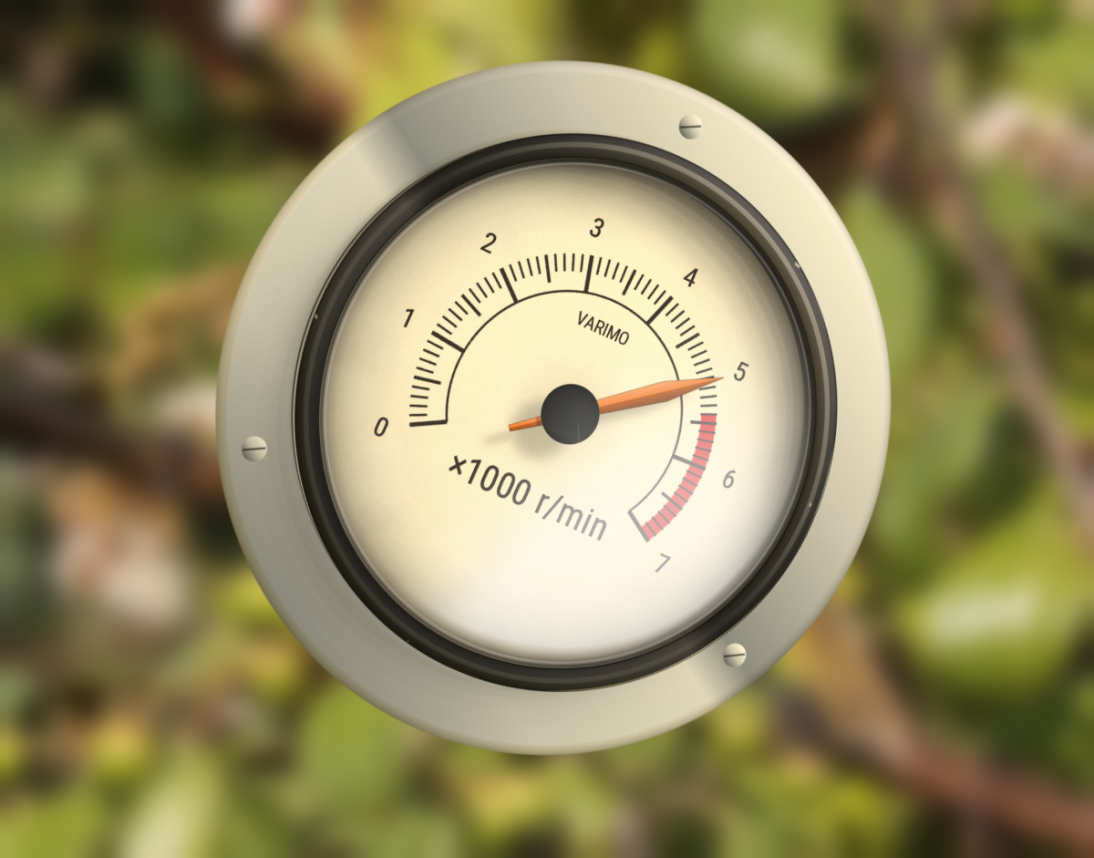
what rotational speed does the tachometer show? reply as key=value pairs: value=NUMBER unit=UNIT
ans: value=5000 unit=rpm
